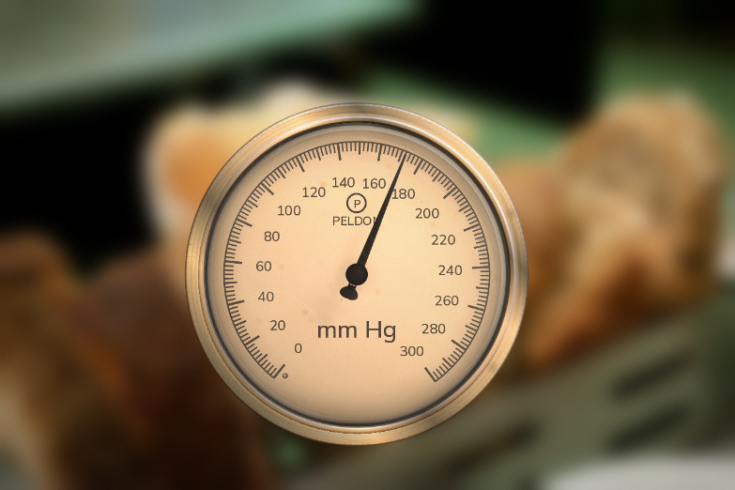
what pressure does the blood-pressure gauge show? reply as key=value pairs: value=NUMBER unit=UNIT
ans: value=172 unit=mmHg
